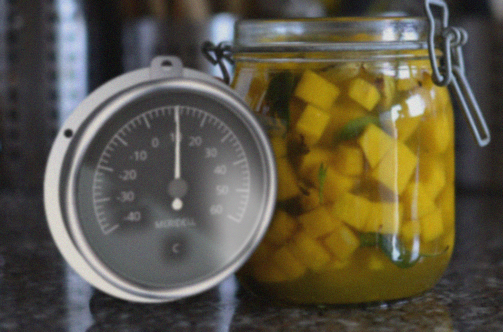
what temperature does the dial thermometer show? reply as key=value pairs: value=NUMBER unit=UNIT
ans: value=10 unit=°C
